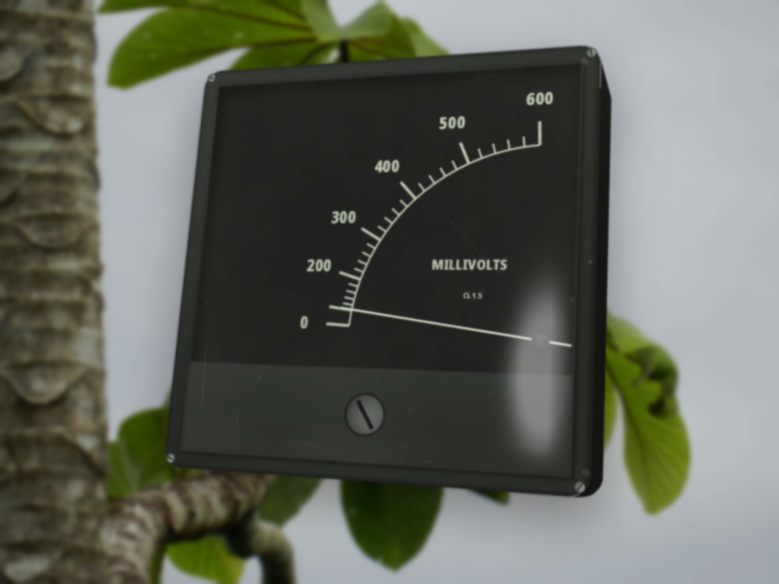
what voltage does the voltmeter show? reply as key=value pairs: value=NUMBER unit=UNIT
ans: value=100 unit=mV
